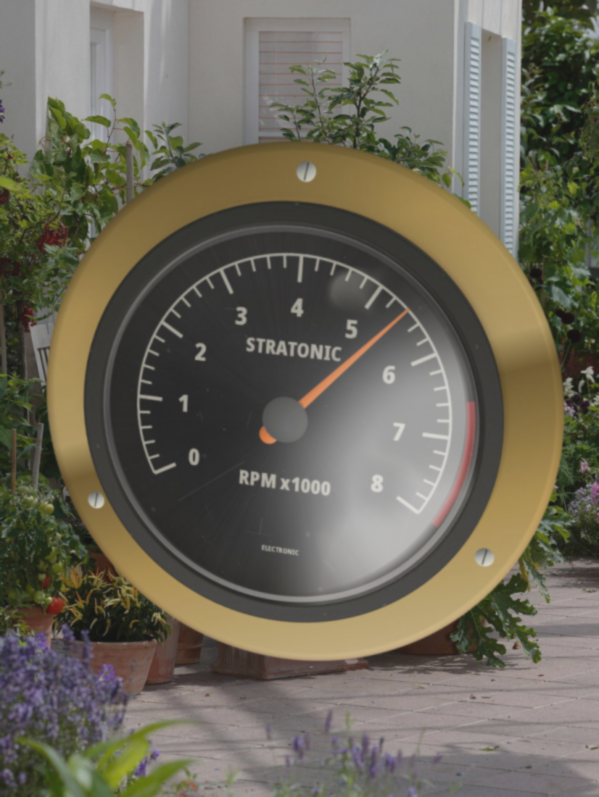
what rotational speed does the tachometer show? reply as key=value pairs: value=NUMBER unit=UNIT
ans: value=5400 unit=rpm
